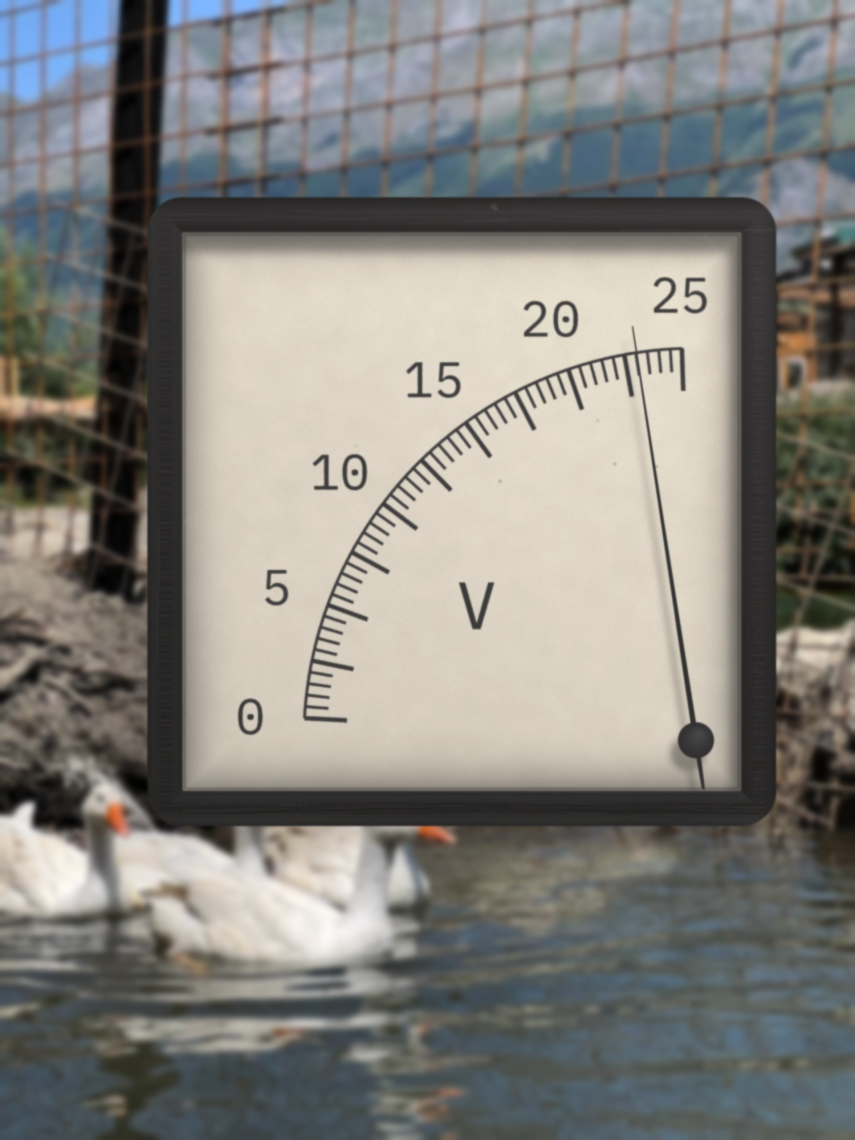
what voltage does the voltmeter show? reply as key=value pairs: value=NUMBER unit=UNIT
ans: value=23 unit=V
